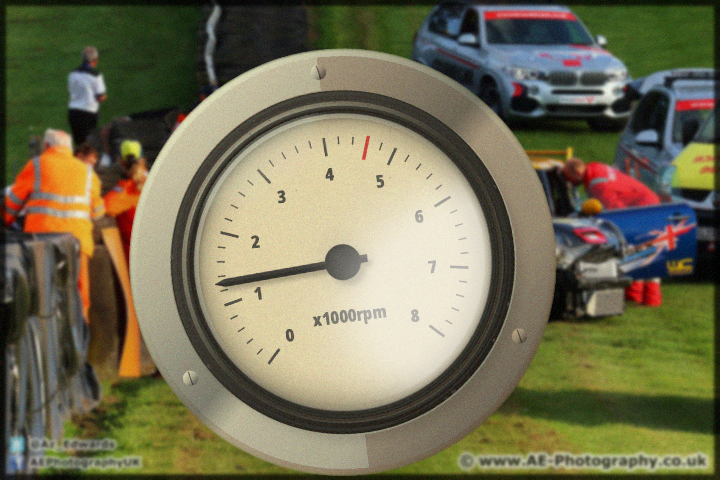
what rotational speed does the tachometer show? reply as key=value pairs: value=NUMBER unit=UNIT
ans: value=1300 unit=rpm
